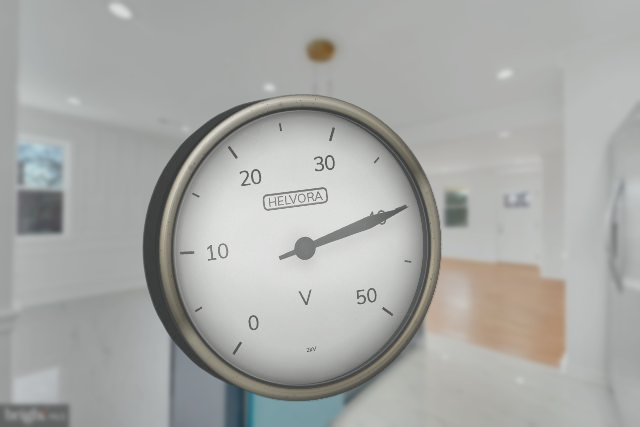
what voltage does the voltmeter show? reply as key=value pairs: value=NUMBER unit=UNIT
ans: value=40 unit=V
